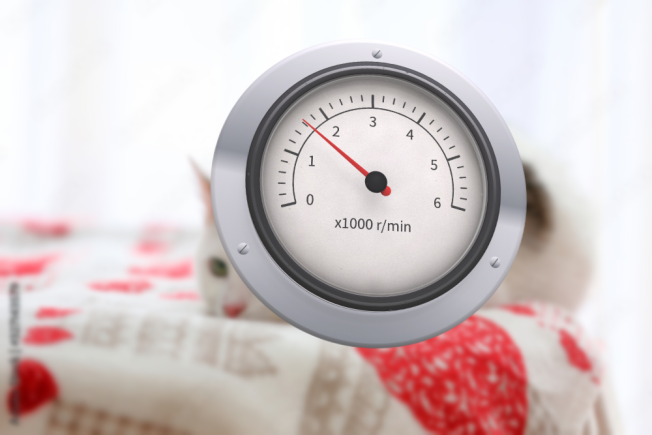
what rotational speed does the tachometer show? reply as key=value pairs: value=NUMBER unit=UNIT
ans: value=1600 unit=rpm
